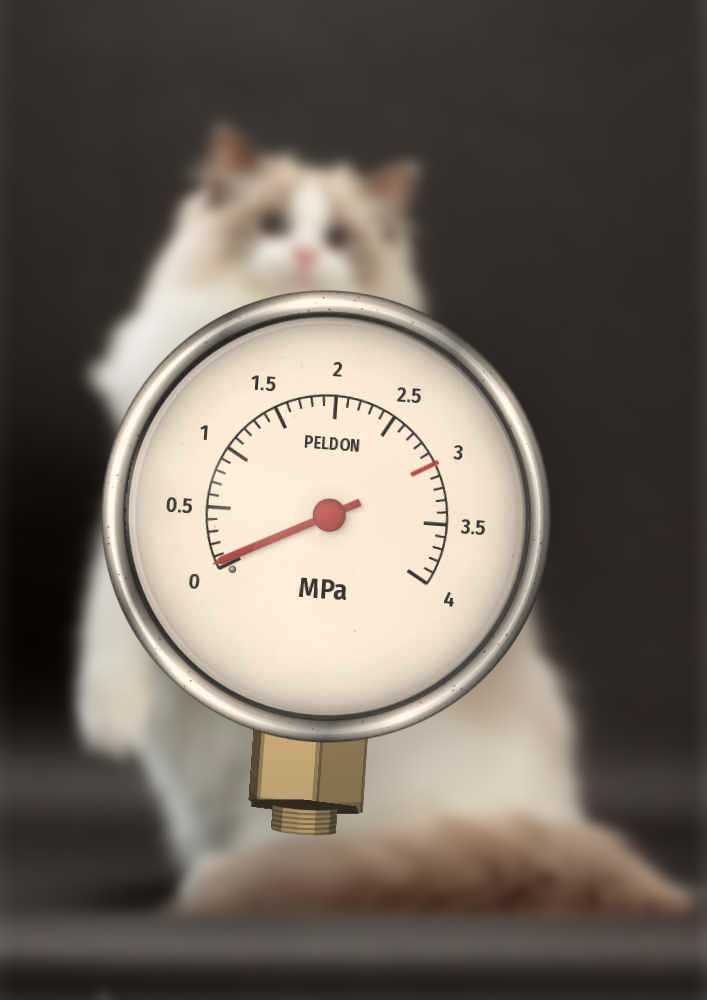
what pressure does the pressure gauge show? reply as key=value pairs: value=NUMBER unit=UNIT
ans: value=0.05 unit=MPa
